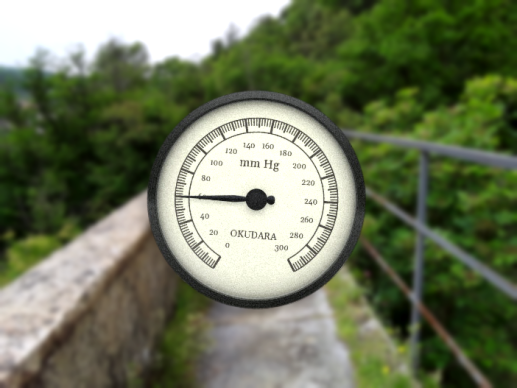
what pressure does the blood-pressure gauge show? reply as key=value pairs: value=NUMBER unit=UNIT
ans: value=60 unit=mmHg
